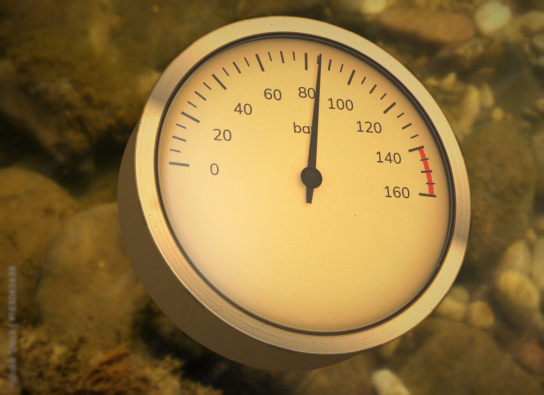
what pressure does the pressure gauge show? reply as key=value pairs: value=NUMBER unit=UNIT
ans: value=85 unit=bar
